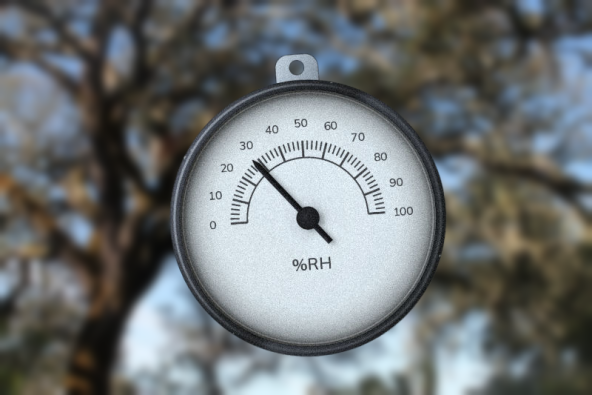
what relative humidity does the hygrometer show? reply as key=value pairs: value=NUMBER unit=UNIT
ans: value=28 unit=%
